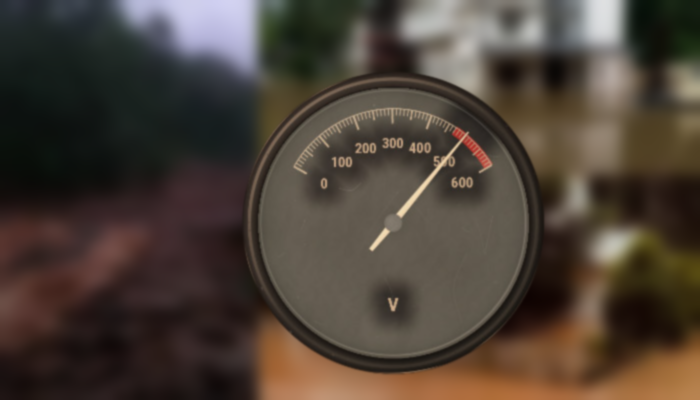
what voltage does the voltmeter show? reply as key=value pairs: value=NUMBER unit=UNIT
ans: value=500 unit=V
